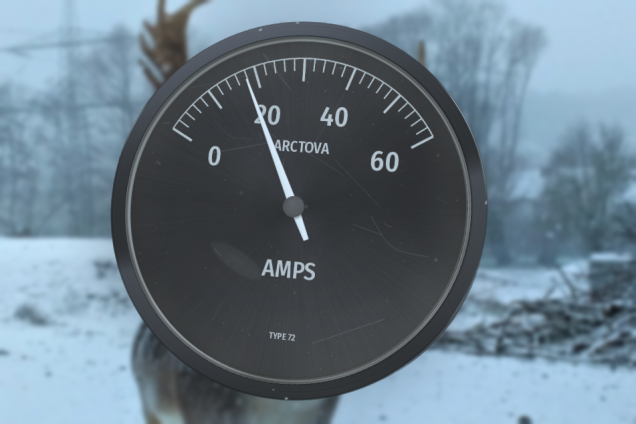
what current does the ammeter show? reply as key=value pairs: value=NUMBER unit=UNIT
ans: value=18 unit=A
